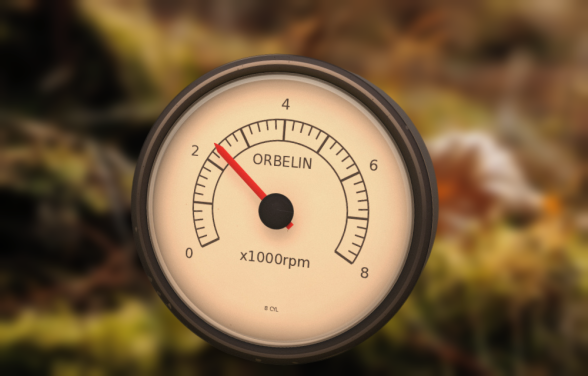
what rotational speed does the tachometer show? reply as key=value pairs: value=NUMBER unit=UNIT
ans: value=2400 unit=rpm
